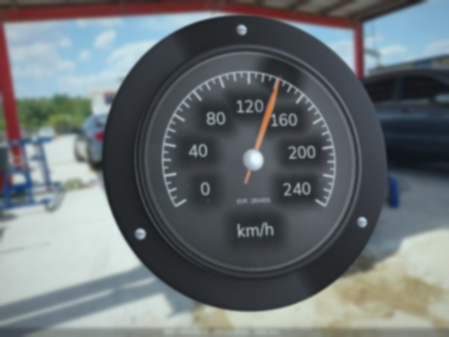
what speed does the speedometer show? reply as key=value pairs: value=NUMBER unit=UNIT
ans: value=140 unit=km/h
